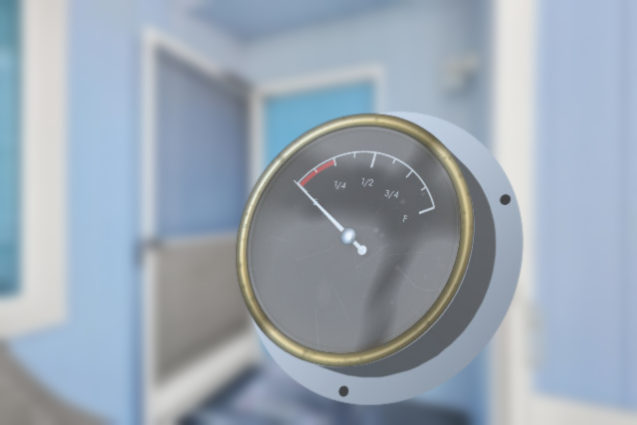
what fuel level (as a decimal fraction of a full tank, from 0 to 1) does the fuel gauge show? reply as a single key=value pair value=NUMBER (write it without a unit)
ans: value=0
